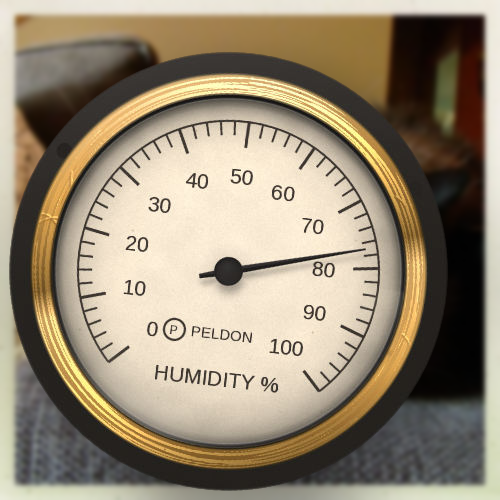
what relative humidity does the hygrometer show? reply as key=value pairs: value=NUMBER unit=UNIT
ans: value=77 unit=%
